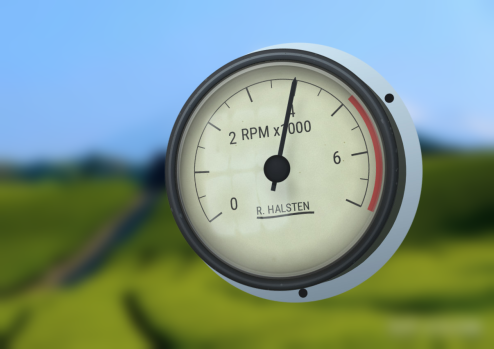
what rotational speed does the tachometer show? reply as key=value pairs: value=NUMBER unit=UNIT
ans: value=4000 unit=rpm
